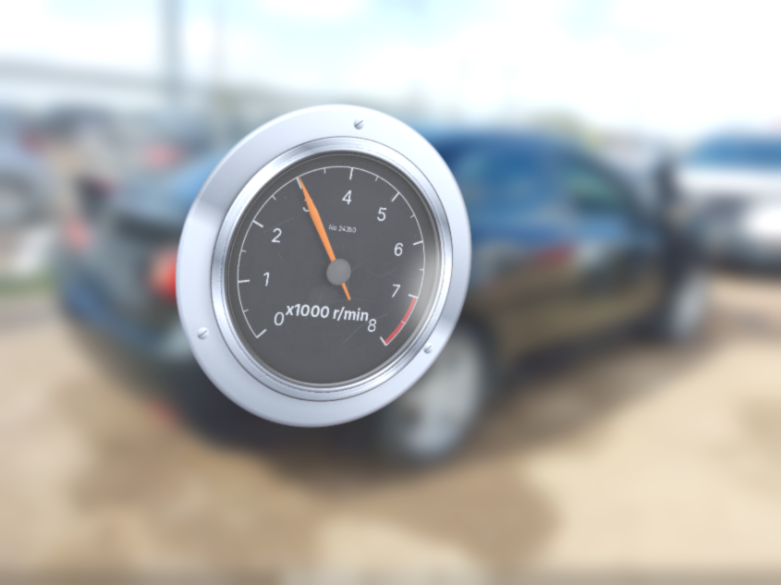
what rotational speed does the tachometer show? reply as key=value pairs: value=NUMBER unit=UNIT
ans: value=3000 unit=rpm
